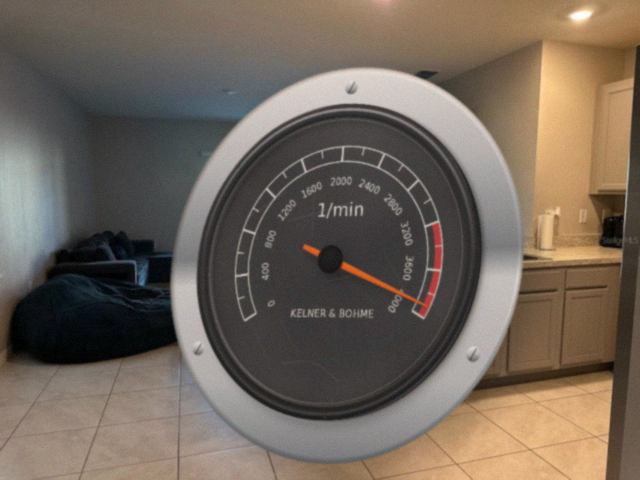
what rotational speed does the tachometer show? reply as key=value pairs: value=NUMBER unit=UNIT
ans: value=3900 unit=rpm
